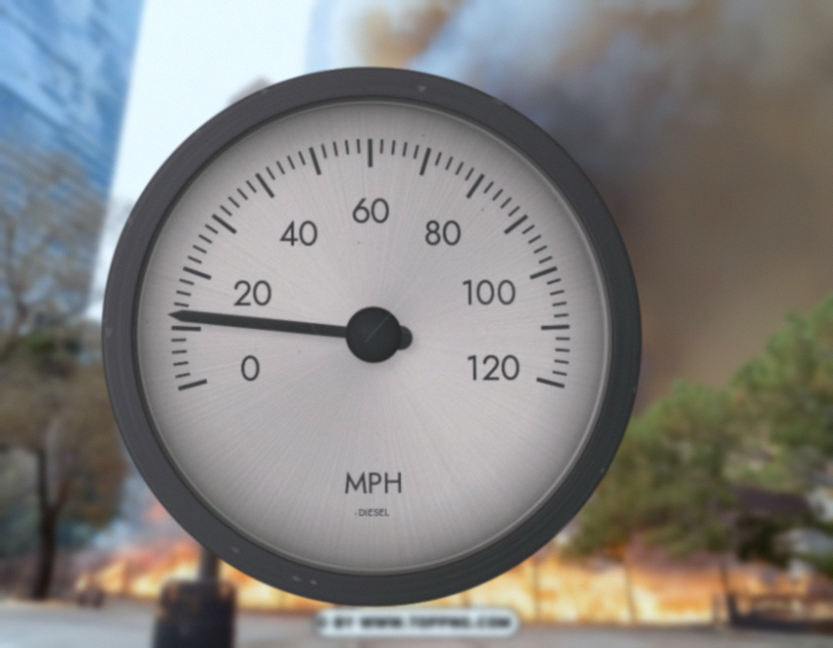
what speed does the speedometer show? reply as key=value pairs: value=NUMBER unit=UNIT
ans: value=12 unit=mph
